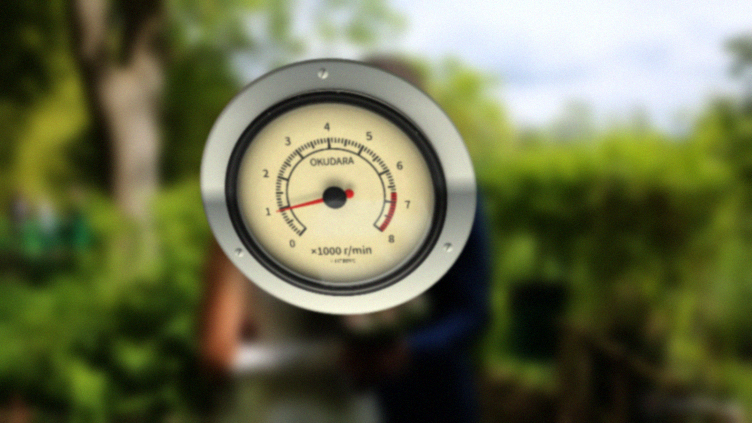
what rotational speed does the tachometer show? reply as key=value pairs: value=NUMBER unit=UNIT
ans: value=1000 unit=rpm
